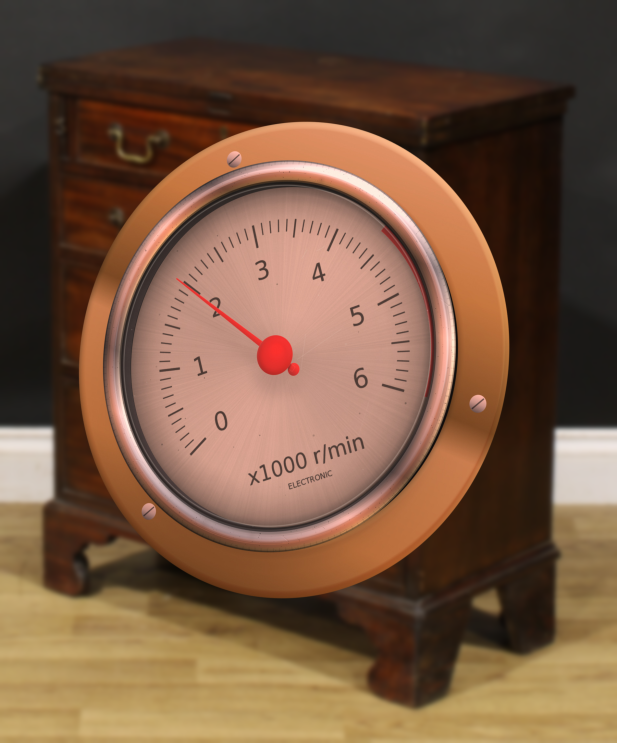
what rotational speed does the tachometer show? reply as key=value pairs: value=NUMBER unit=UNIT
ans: value=2000 unit=rpm
